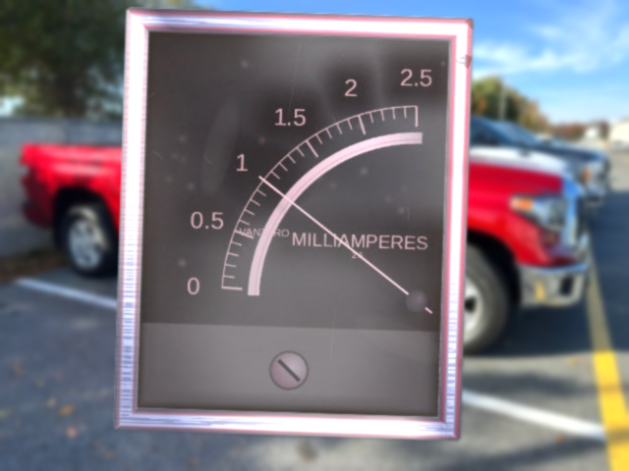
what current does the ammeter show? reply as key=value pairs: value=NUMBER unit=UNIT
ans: value=1 unit=mA
